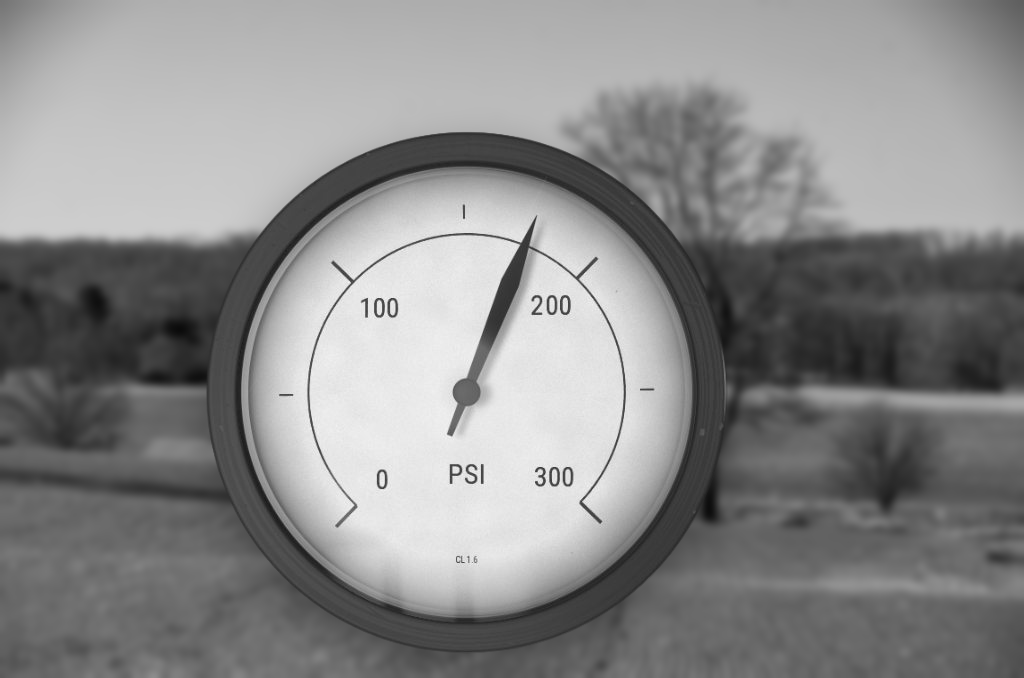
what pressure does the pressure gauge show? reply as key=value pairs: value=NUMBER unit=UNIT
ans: value=175 unit=psi
